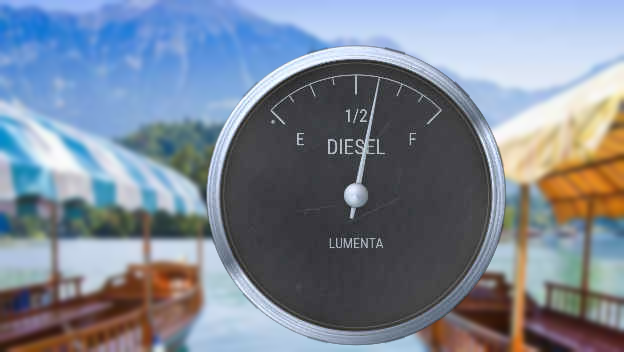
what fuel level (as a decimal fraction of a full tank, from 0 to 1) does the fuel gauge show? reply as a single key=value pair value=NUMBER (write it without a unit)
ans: value=0.625
